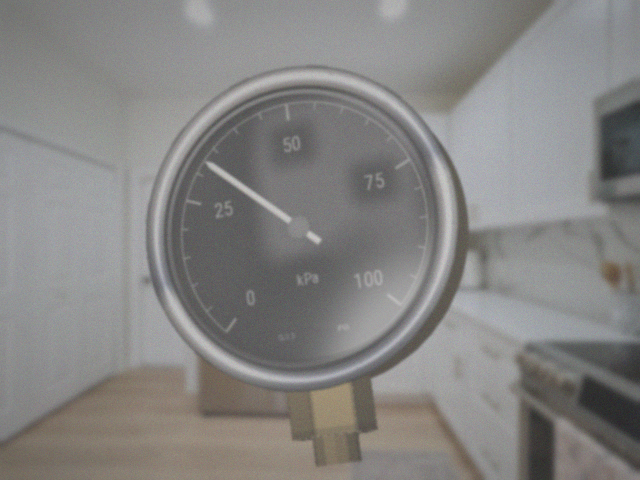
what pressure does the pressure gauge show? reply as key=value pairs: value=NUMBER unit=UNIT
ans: value=32.5 unit=kPa
